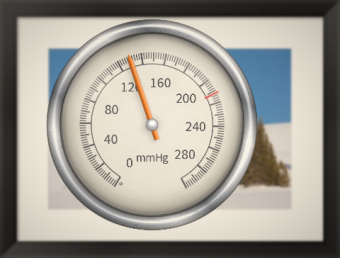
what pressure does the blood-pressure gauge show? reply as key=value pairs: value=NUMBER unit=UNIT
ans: value=130 unit=mmHg
